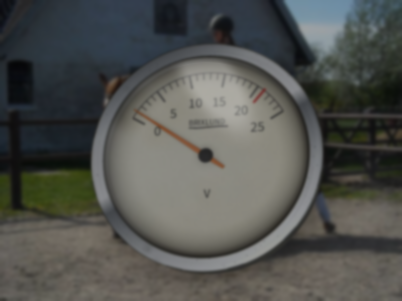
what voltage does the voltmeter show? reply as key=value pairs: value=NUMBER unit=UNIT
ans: value=1 unit=V
